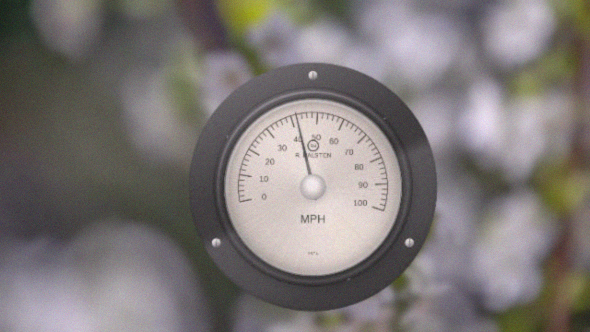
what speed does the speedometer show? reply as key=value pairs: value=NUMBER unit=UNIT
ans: value=42 unit=mph
